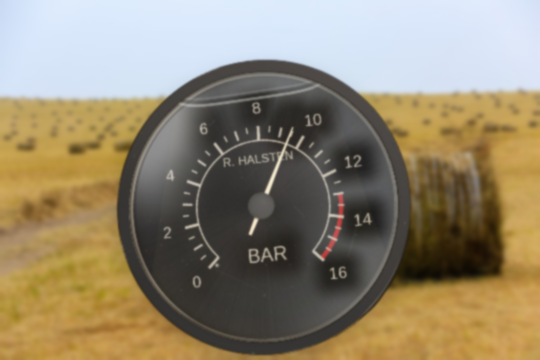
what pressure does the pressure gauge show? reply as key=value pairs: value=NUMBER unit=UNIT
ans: value=9.5 unit=bar
